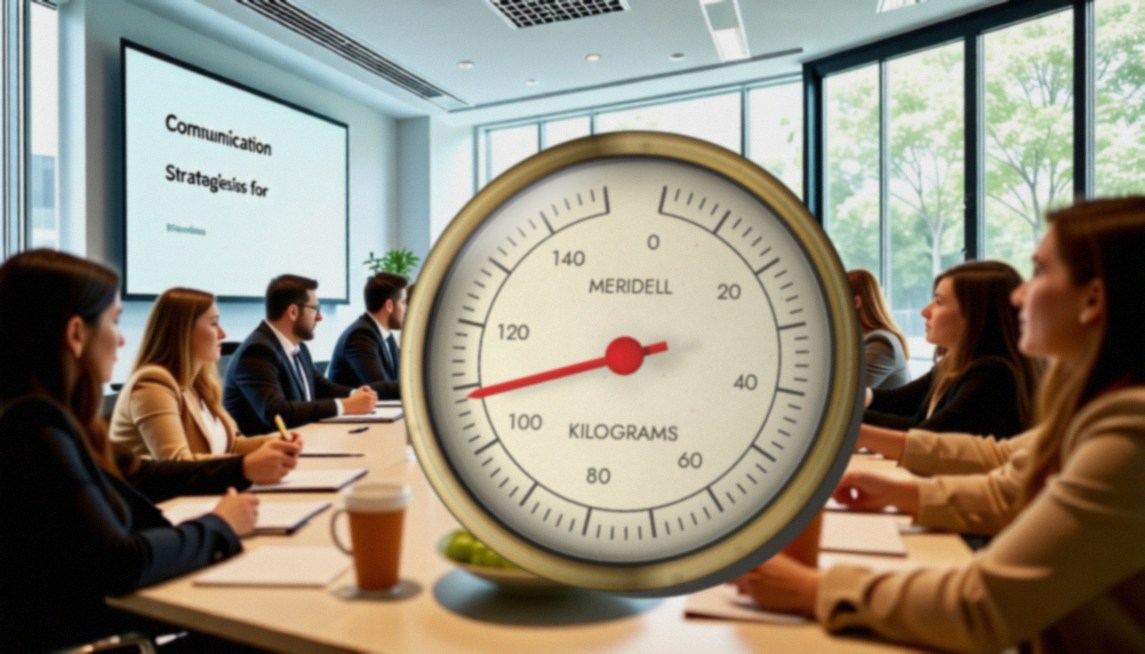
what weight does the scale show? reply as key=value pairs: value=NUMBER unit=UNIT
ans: value=108 unit=kg
